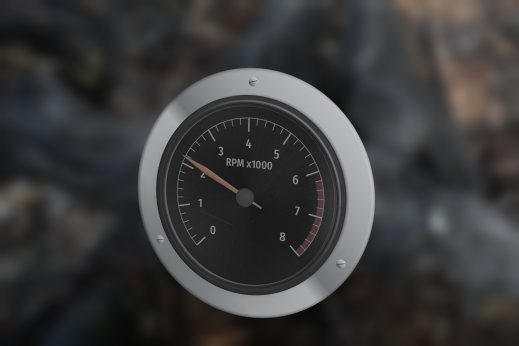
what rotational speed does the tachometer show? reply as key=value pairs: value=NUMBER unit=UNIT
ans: value=2200 unit=rpm
